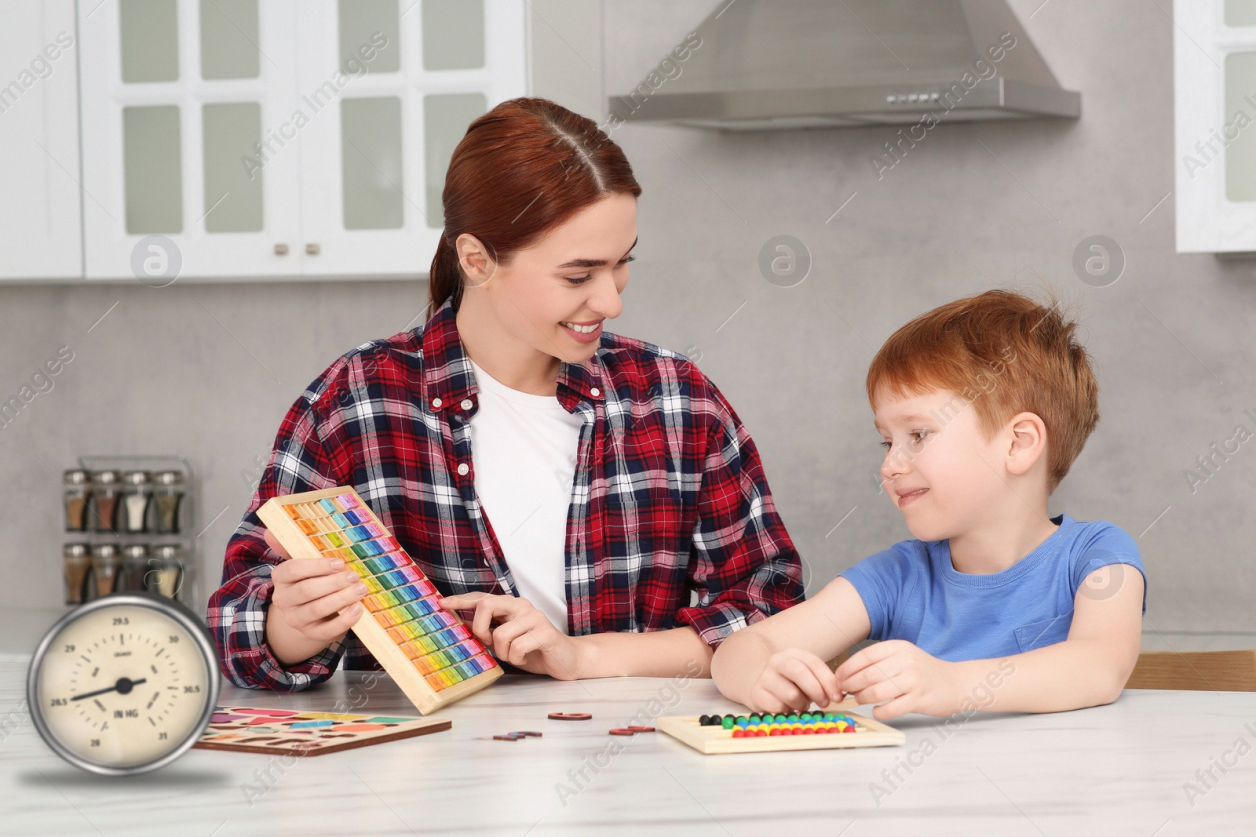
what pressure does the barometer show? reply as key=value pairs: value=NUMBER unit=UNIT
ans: value=28.5 unit=inHg
